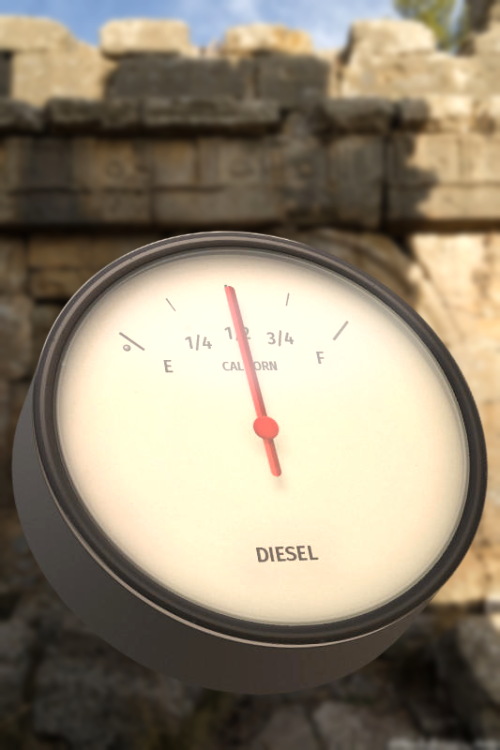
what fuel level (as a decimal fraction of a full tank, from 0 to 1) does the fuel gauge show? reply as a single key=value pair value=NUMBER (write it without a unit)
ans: value=0.5
